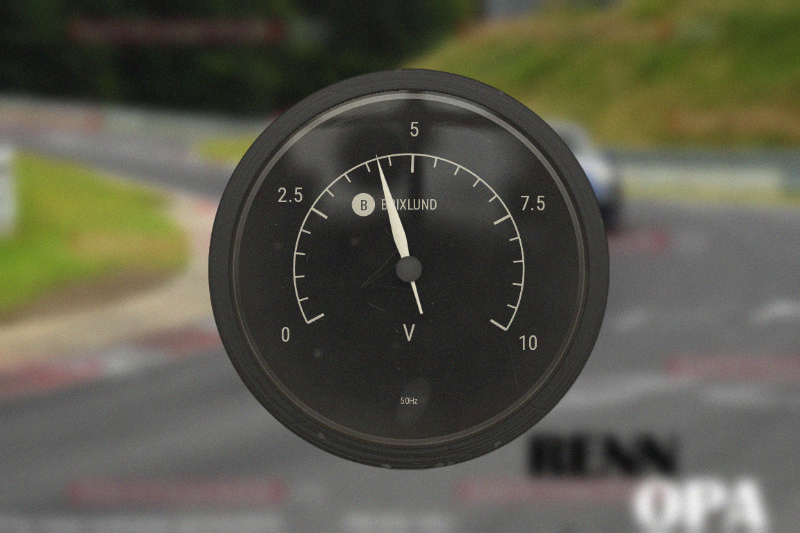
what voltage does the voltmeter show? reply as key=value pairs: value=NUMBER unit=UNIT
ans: value=4.25 unit=V
